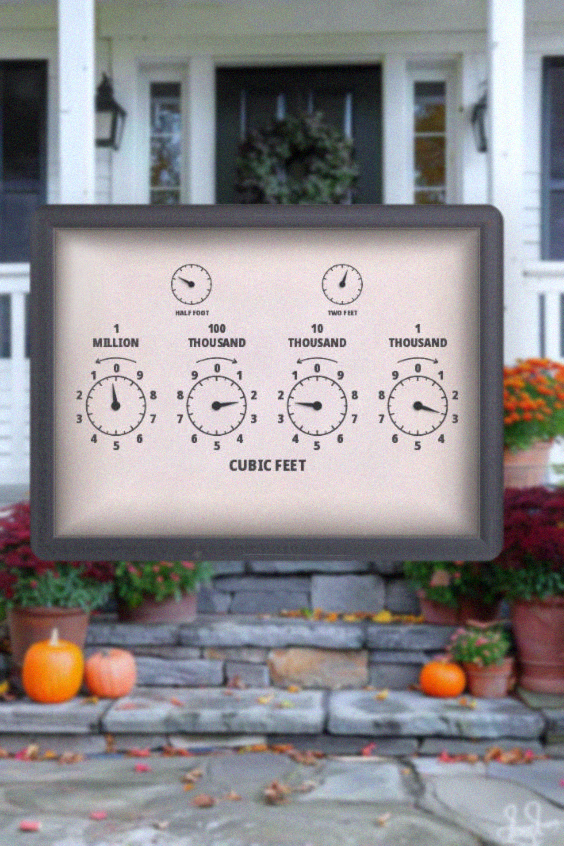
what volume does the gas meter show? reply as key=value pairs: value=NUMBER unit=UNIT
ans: value=22300 unit=ft³
